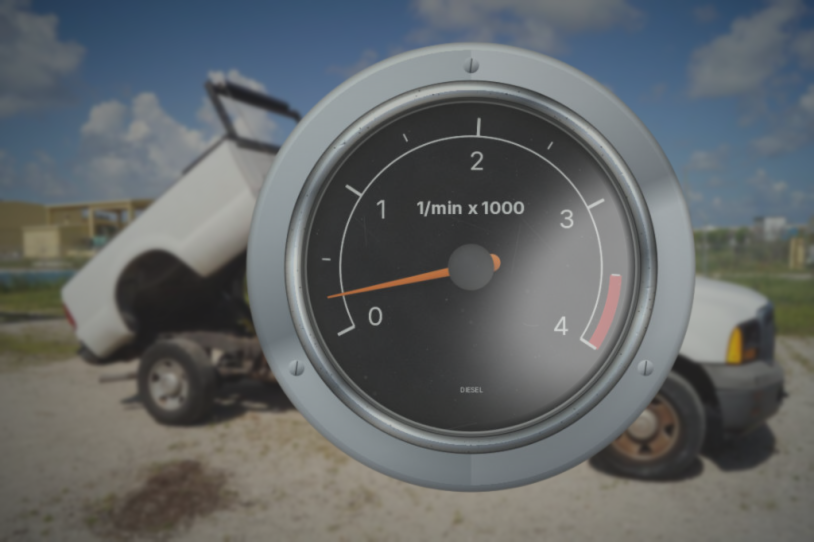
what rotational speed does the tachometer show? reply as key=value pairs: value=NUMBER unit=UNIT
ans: value=250 unit=rpm
